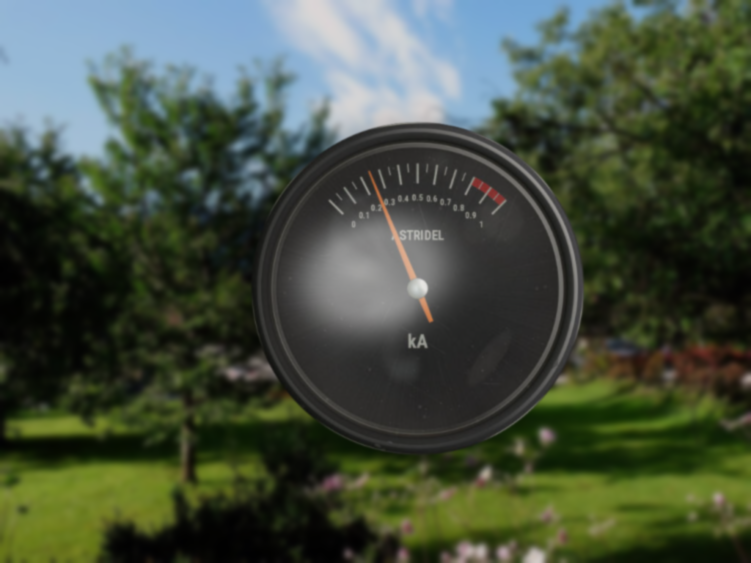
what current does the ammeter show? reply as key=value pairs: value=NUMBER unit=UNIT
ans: value=0.25 unit=kA
